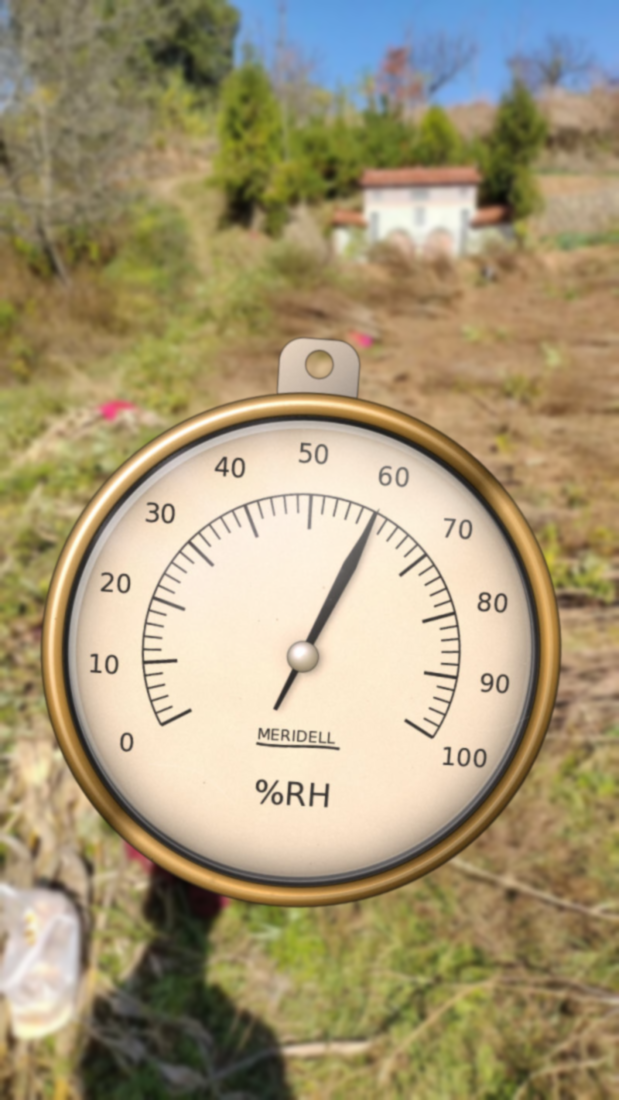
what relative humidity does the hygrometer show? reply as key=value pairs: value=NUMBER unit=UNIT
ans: value=60 unit=%
